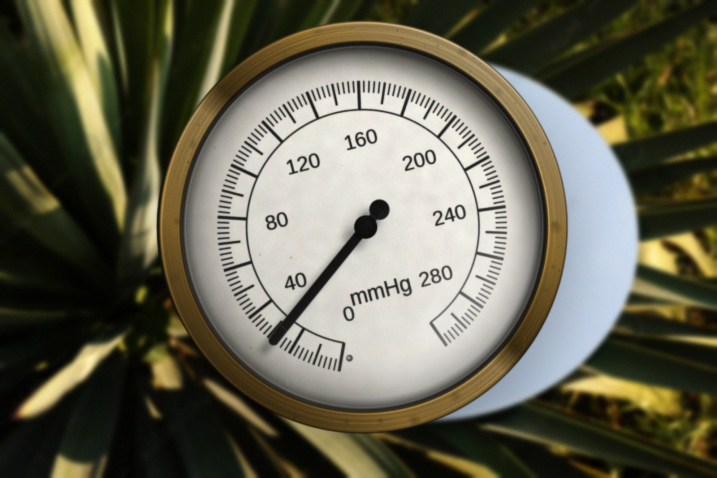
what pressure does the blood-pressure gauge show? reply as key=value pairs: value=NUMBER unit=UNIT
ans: value=28 unit=mmHg
